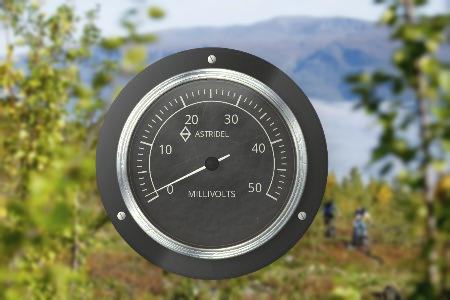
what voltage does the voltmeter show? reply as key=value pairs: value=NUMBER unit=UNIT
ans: value=1 unit=mV
